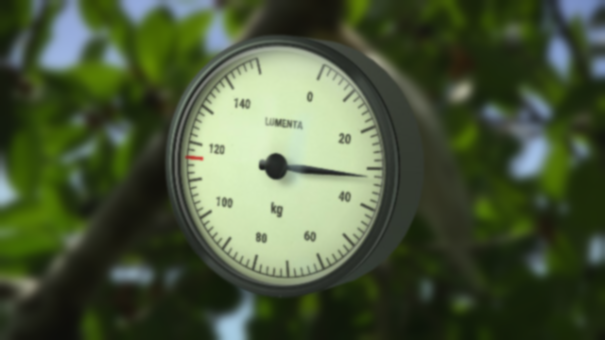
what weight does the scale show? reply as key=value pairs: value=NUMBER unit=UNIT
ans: value=32 unit=kg
